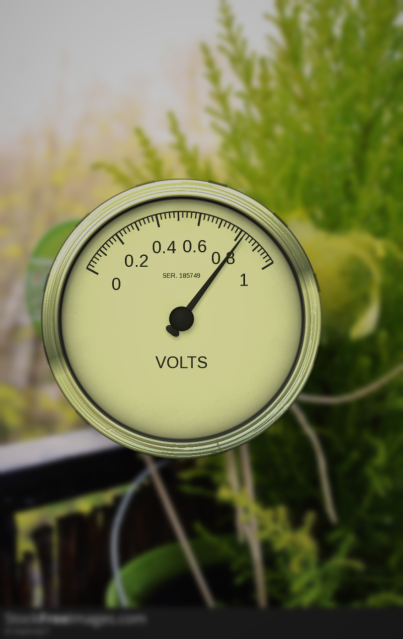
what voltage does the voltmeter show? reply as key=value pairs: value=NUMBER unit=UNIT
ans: value=0.82 unit=V
